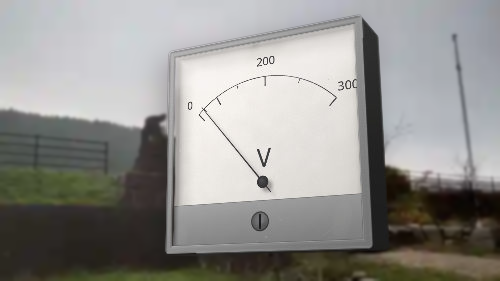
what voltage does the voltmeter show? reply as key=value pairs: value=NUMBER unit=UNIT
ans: value=50 unit=V
